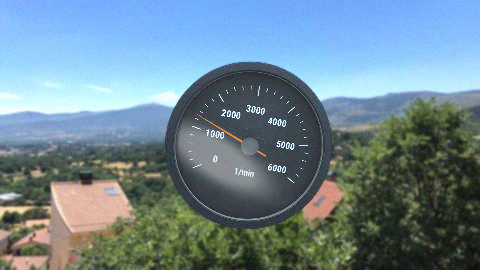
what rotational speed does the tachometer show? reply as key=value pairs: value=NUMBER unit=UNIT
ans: value=1300 unit=rpm
